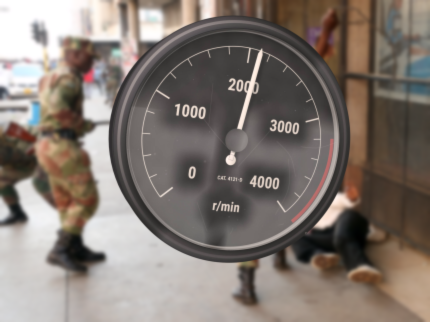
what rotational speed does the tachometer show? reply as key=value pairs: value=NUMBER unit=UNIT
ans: value=2100 unit=rpm
